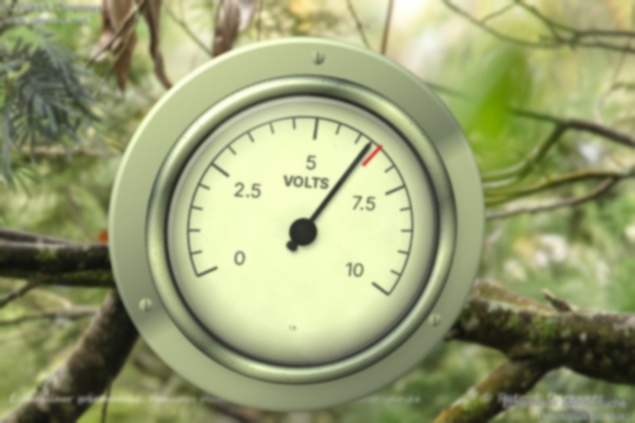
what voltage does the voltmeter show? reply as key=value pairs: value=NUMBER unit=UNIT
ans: value=6.25 unit=V
